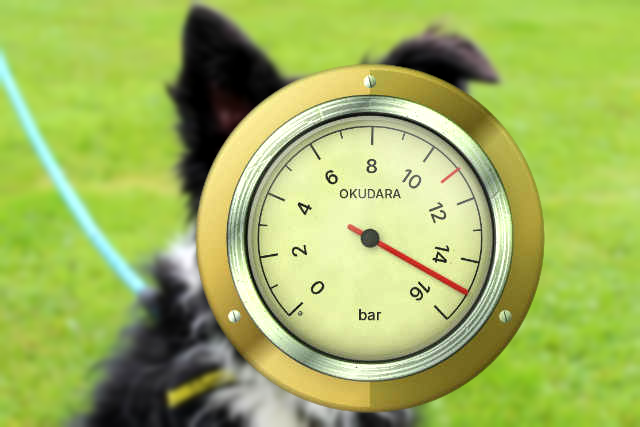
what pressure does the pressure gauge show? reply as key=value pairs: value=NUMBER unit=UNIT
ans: value=15 unit=bar
